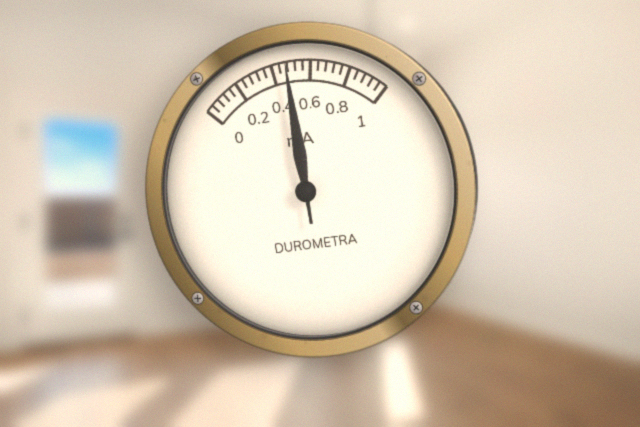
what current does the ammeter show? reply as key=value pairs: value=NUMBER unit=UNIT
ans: value=0.48 unit=mA
